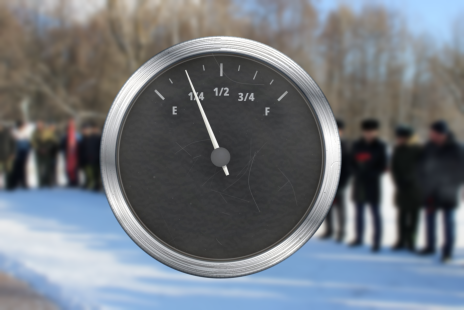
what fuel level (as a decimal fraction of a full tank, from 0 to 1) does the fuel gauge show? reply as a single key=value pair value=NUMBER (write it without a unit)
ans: value=0.25
